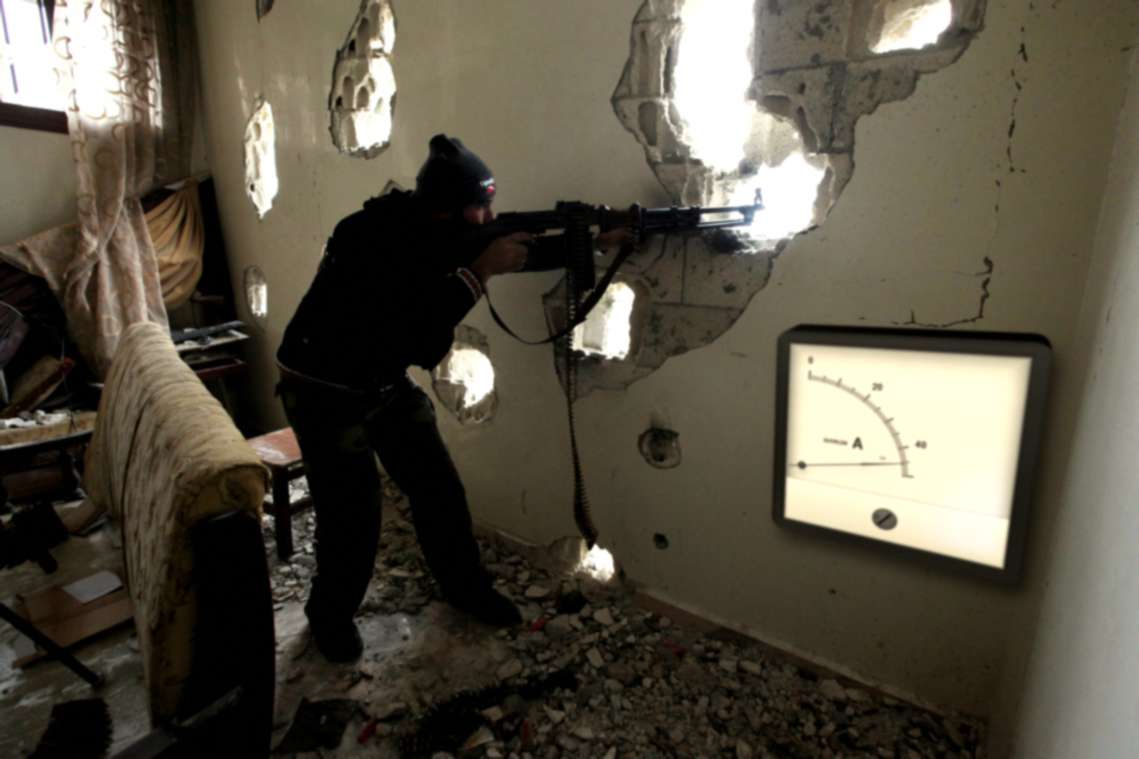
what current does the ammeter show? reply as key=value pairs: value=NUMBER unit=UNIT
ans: value=45 unit=A
